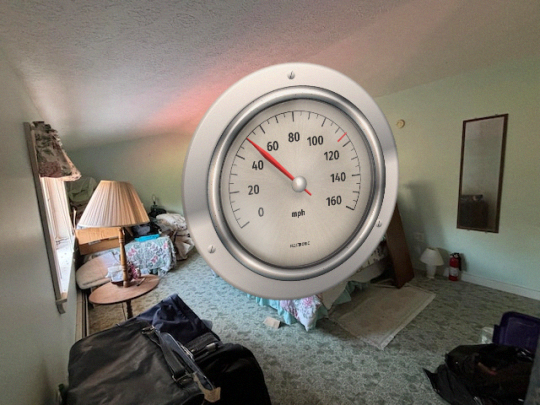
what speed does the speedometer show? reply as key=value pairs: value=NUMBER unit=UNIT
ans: value=50 unit=mph
